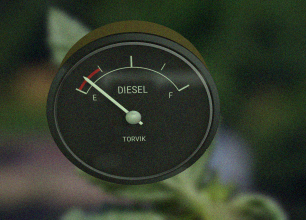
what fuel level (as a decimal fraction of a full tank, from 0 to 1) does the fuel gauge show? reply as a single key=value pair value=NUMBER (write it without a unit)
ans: value=0.125
